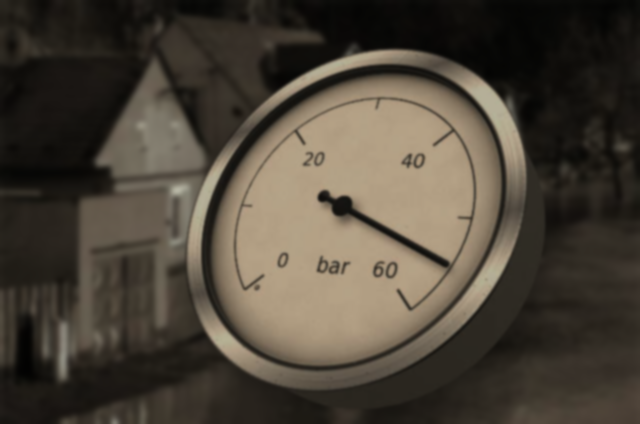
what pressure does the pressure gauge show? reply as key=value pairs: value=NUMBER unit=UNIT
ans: value=55 unit=bar
